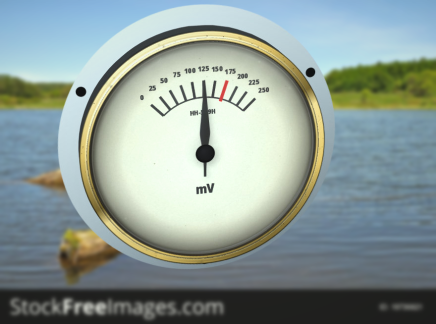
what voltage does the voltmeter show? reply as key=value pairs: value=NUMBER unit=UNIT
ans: value=125 unit=mV
